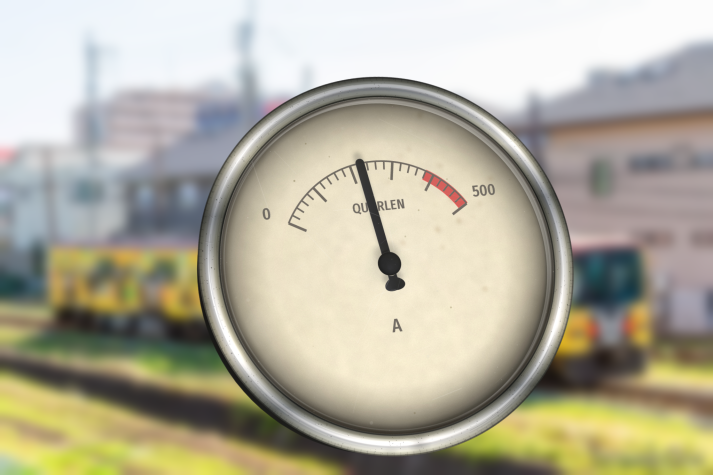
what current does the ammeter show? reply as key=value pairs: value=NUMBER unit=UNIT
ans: value=220 unit=A
